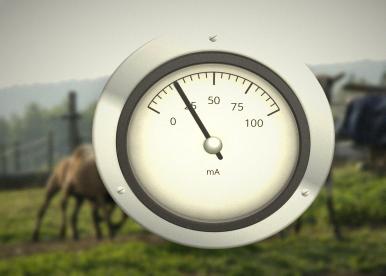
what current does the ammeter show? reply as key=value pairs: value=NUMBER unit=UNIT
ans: value=25 unit=mA
